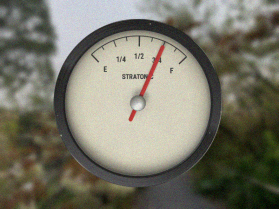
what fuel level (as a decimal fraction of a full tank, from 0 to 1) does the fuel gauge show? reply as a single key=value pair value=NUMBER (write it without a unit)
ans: value=0.75
